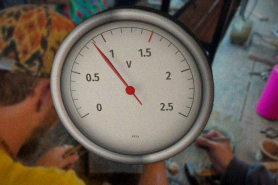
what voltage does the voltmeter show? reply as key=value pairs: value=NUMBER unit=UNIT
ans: value=0.9 unit=V
